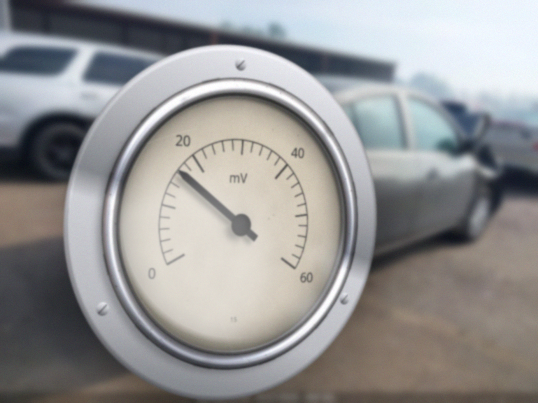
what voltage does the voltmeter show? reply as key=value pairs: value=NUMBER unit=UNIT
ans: value=16 unit=mV
